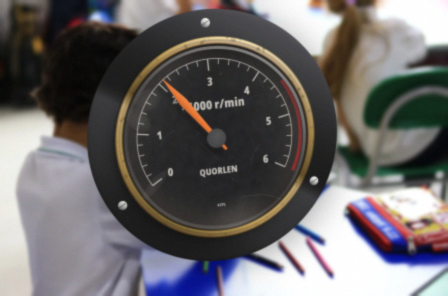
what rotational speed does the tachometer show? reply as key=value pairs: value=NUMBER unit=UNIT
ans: value=2100 unit=rpm
